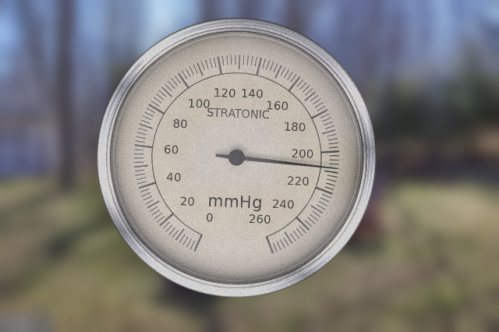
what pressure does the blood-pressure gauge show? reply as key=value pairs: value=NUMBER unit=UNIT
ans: value=208 unit=mmHg
